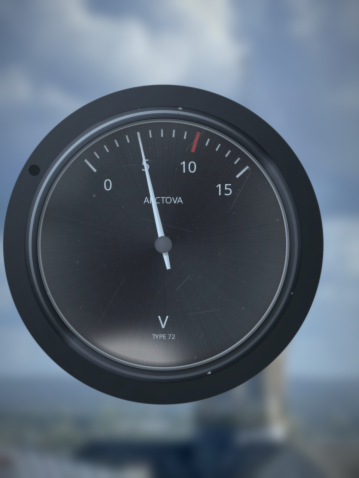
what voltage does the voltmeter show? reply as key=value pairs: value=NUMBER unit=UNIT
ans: value=5 unit=V
